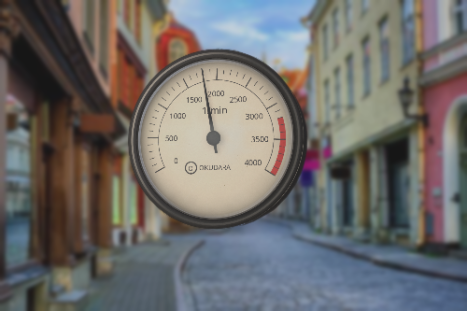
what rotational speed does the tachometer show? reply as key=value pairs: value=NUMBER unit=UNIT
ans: value=1800 unit=rpm
